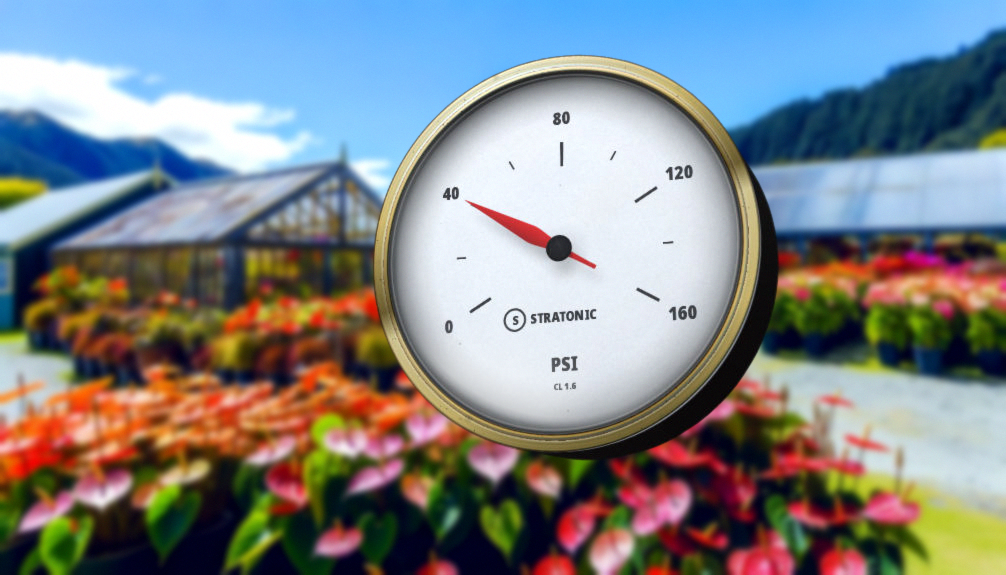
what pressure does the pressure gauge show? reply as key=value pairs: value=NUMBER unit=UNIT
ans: value=40 unit=psi
